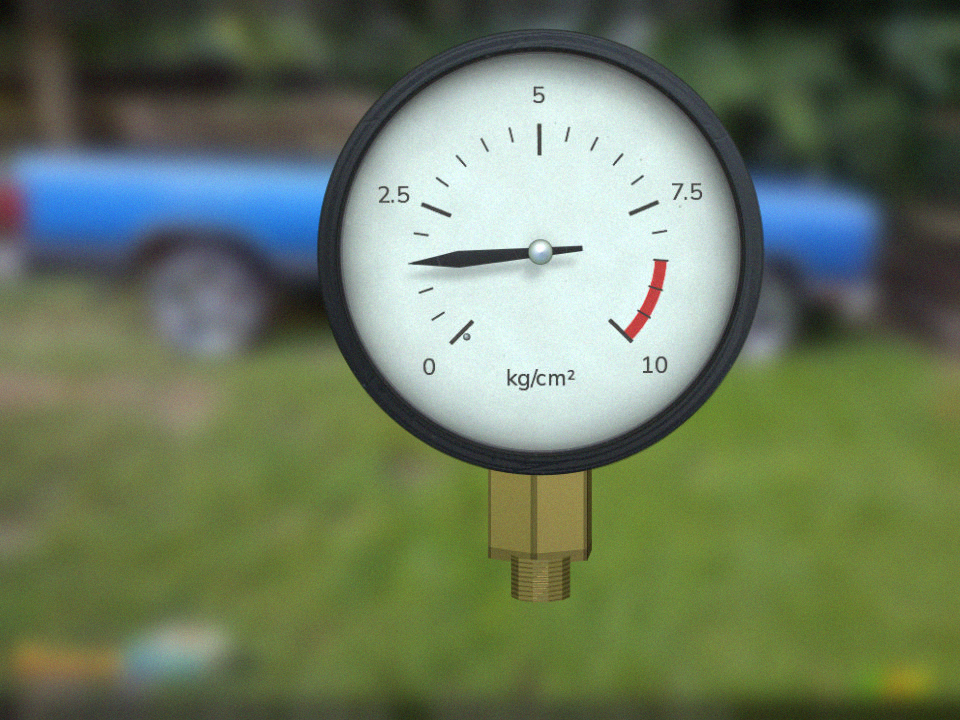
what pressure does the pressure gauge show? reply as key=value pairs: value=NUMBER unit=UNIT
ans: value=1.5 unit=kg/cm²
